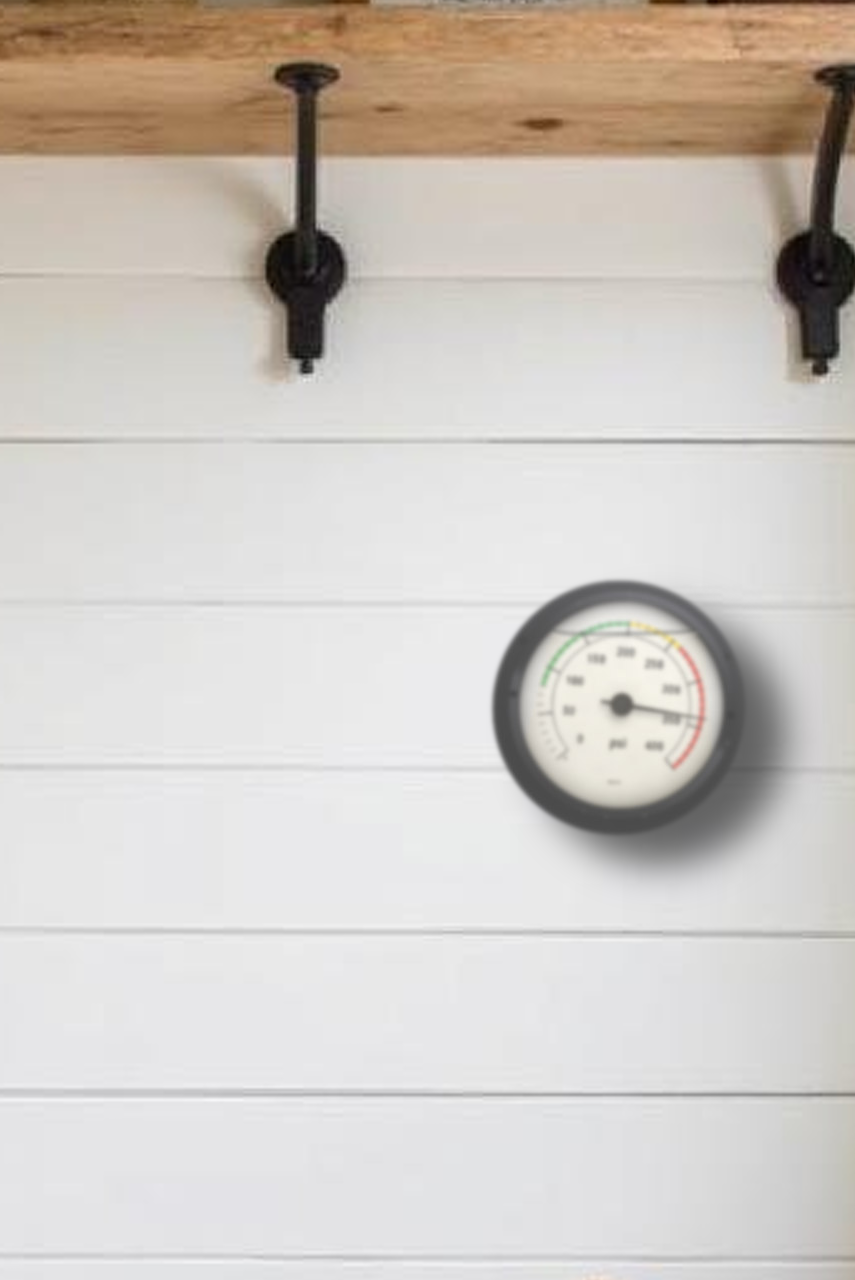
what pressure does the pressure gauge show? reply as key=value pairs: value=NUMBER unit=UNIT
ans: value=340 unit=psi
